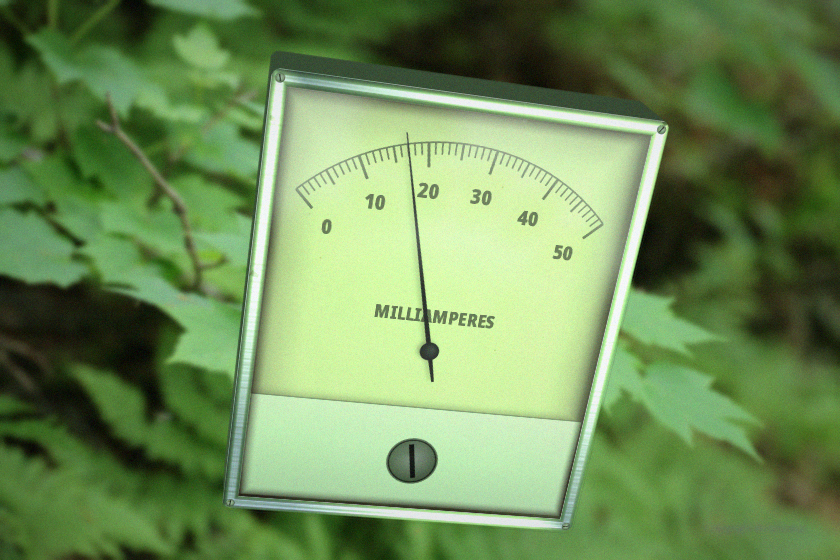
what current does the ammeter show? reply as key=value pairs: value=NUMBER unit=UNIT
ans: value=17 unit=mA
